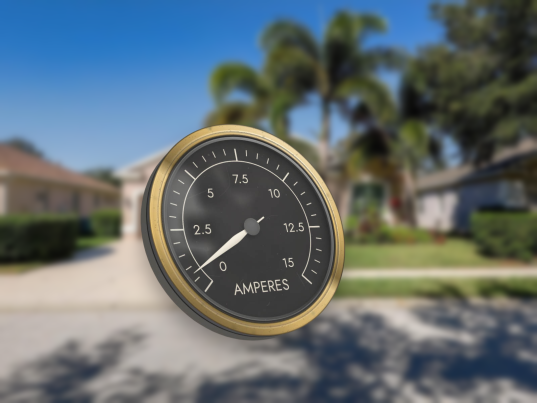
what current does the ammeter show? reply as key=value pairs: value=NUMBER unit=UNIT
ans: value=0.75 unit=A
